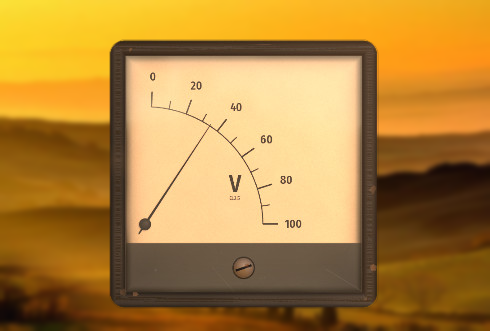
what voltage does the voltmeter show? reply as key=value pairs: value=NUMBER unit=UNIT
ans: value=35 unit=V
